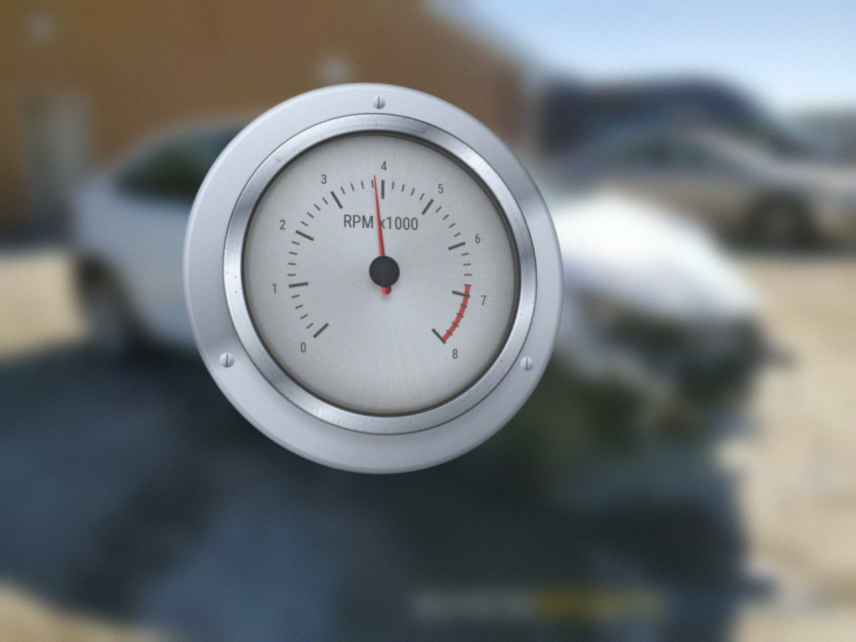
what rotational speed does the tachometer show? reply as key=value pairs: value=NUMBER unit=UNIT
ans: value=3800 unit=rpm
